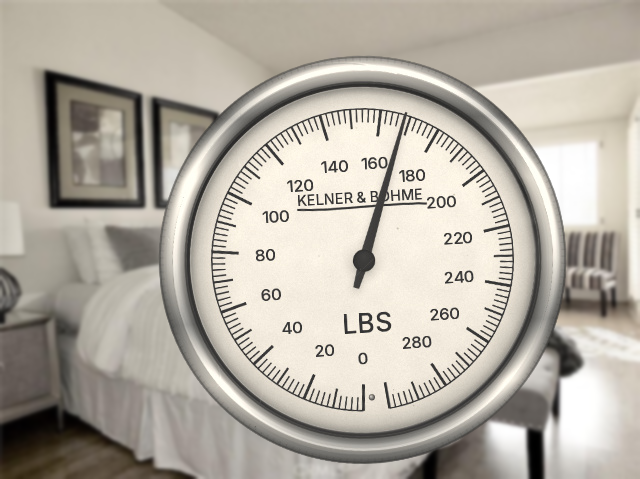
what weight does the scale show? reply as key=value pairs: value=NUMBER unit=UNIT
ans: value=168 unit=lb
